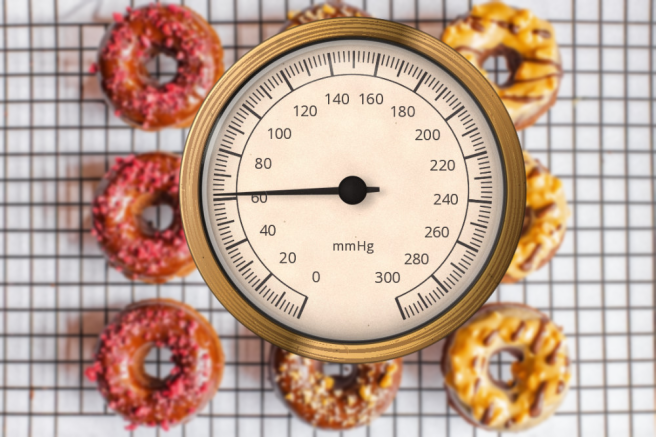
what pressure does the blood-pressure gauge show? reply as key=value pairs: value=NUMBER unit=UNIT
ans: value=62 unit=mmHg
